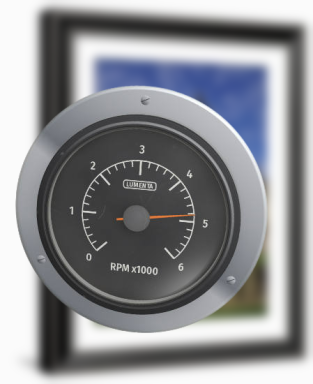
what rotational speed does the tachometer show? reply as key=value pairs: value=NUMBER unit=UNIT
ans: value=4800 unit=rpm
